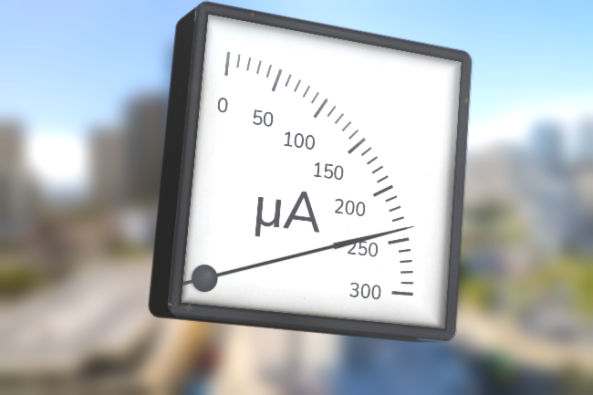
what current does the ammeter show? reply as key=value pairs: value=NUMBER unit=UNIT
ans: value=240 unit=µA
